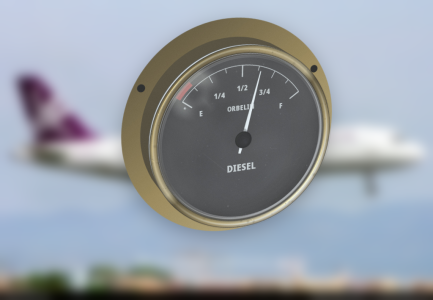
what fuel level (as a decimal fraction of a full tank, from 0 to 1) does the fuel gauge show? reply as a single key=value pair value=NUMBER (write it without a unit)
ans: value=0.625
